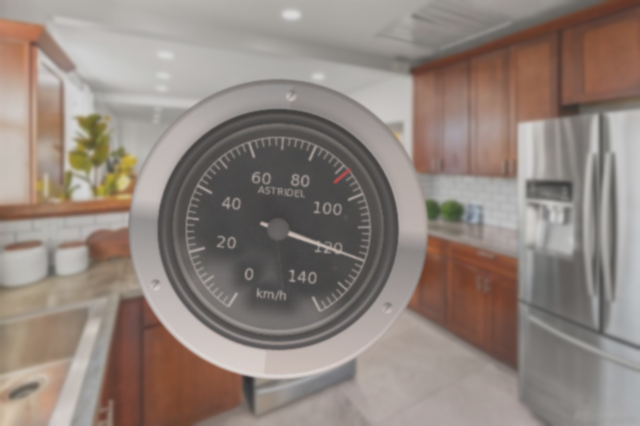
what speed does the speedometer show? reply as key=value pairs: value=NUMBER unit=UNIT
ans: value=120 unit=km/h
